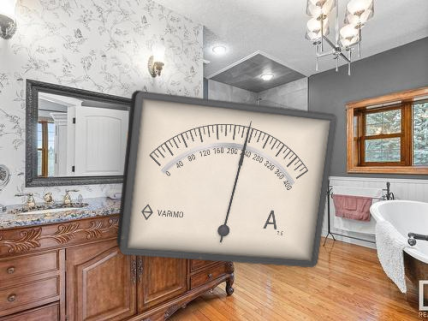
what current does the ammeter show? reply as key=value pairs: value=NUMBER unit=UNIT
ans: value=230 unit=A
